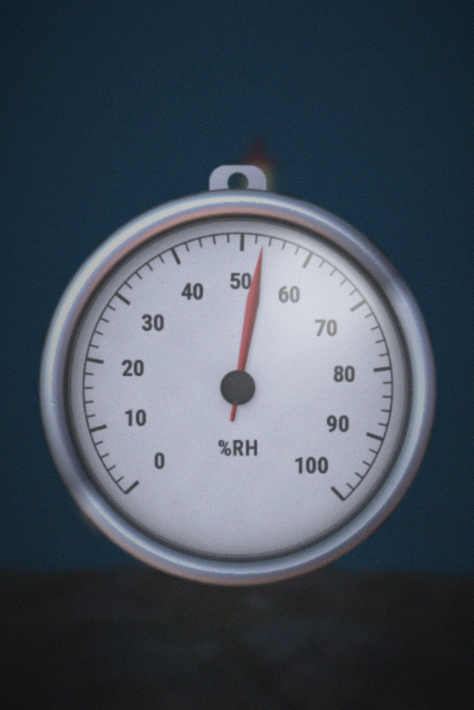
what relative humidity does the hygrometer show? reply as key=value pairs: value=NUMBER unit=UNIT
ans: value=53 unit=%
